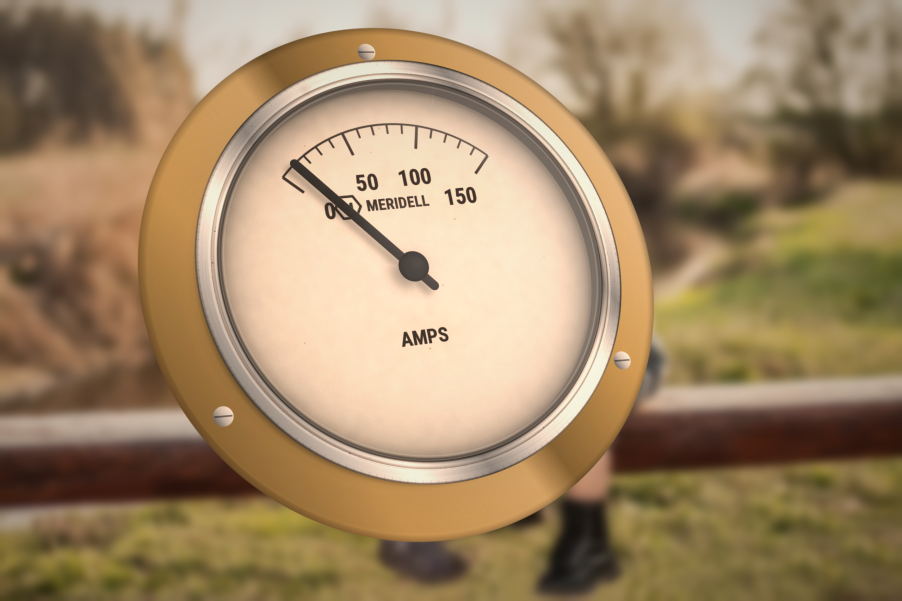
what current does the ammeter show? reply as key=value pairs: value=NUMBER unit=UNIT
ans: value=10 unit=A
